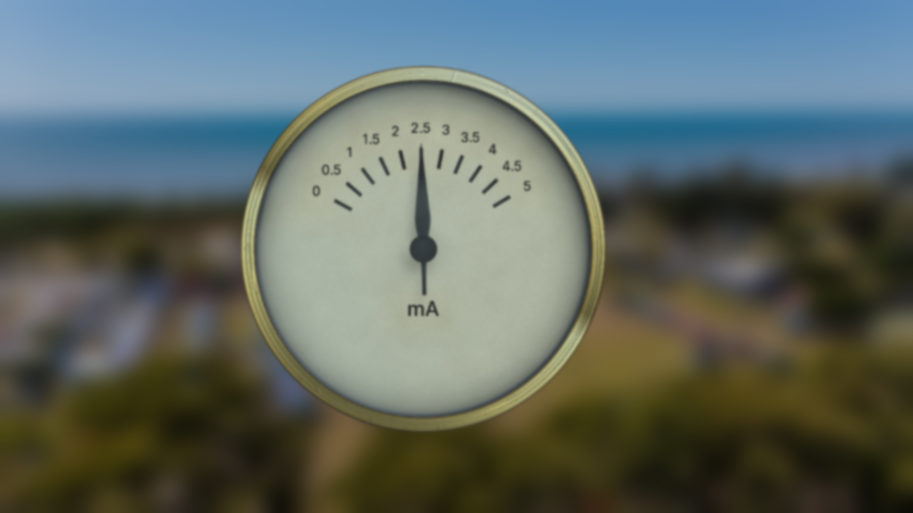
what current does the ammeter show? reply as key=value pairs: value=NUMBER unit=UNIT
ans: value=2.5 unit=mA
